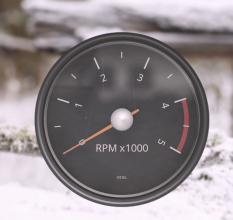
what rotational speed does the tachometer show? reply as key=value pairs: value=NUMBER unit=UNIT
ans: value=0 unit=rpm
